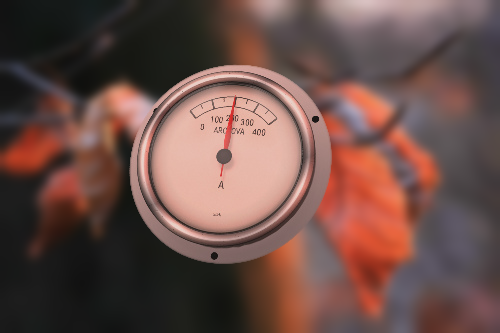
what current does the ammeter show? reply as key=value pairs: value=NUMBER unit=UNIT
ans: value=200 unit=A
